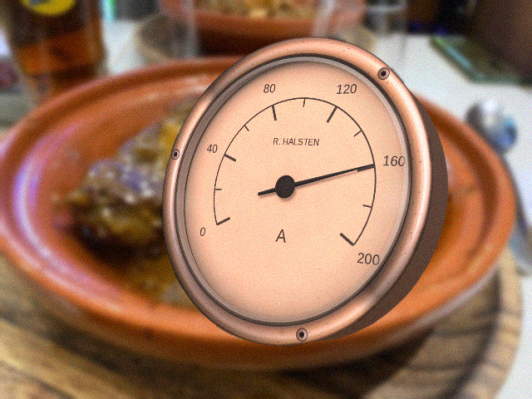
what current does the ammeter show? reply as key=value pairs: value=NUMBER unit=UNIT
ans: value=160 unit=A
